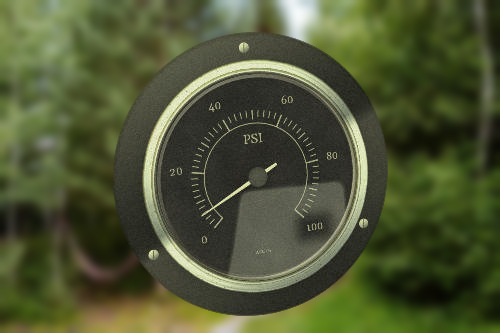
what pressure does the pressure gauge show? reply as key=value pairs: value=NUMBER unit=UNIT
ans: value=6 unit=psi
